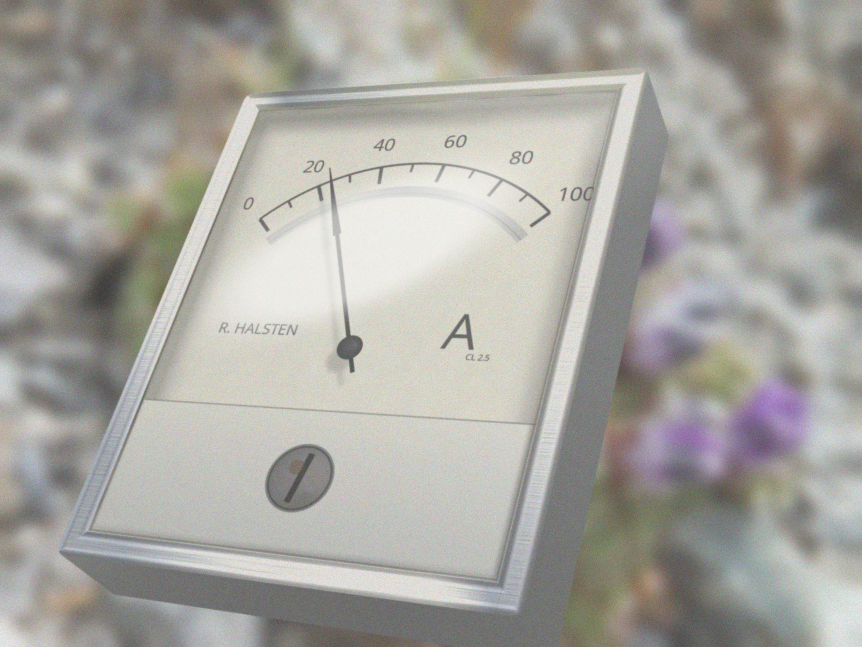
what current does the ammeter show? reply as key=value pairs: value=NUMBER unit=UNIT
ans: value=25 unit=A
